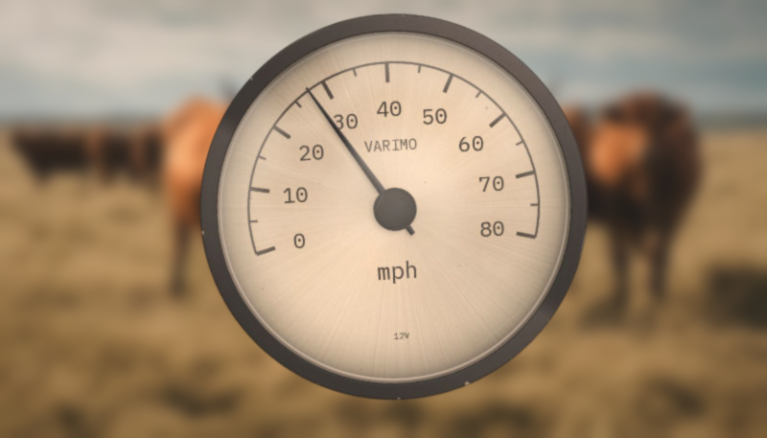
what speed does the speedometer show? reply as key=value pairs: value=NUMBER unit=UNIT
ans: value=27.5 unit=mph
